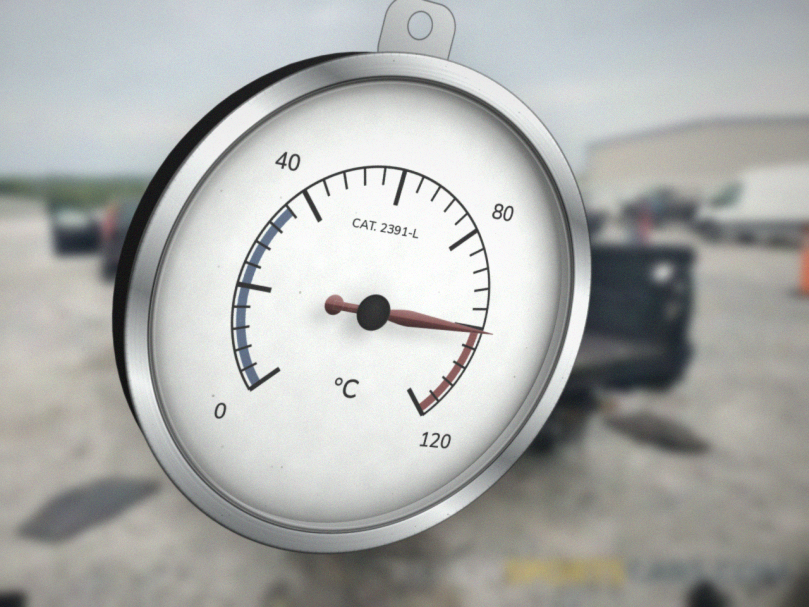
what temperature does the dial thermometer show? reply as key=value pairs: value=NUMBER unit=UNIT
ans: value=100 unit=°C
